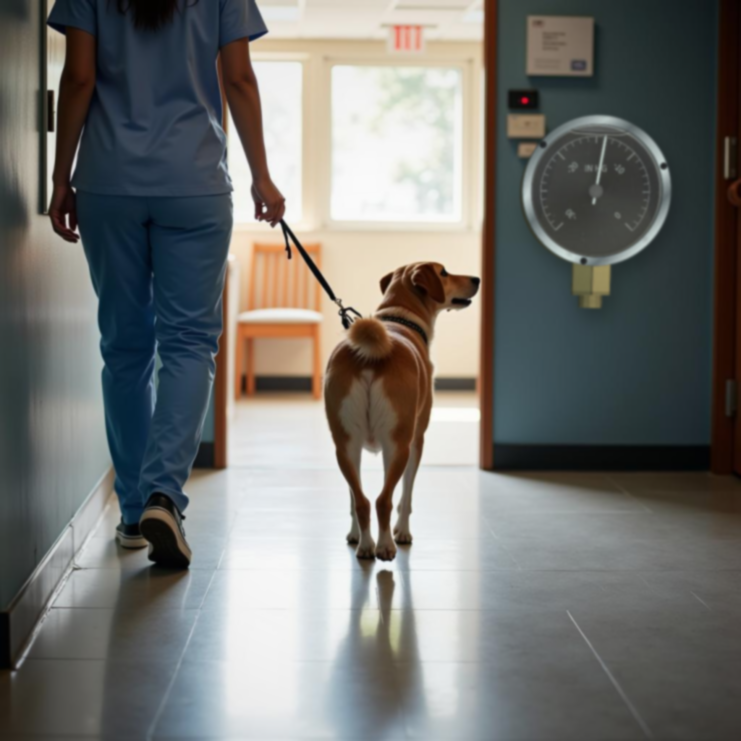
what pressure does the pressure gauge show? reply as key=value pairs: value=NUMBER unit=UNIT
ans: value=-14 unit=inHg
